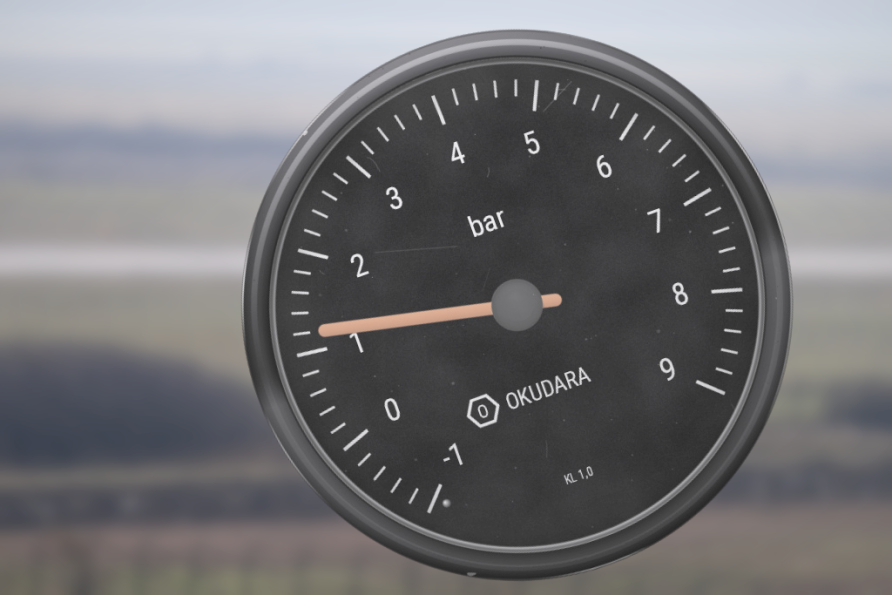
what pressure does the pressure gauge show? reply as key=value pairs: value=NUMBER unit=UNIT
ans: value=1.2 unit=bar
